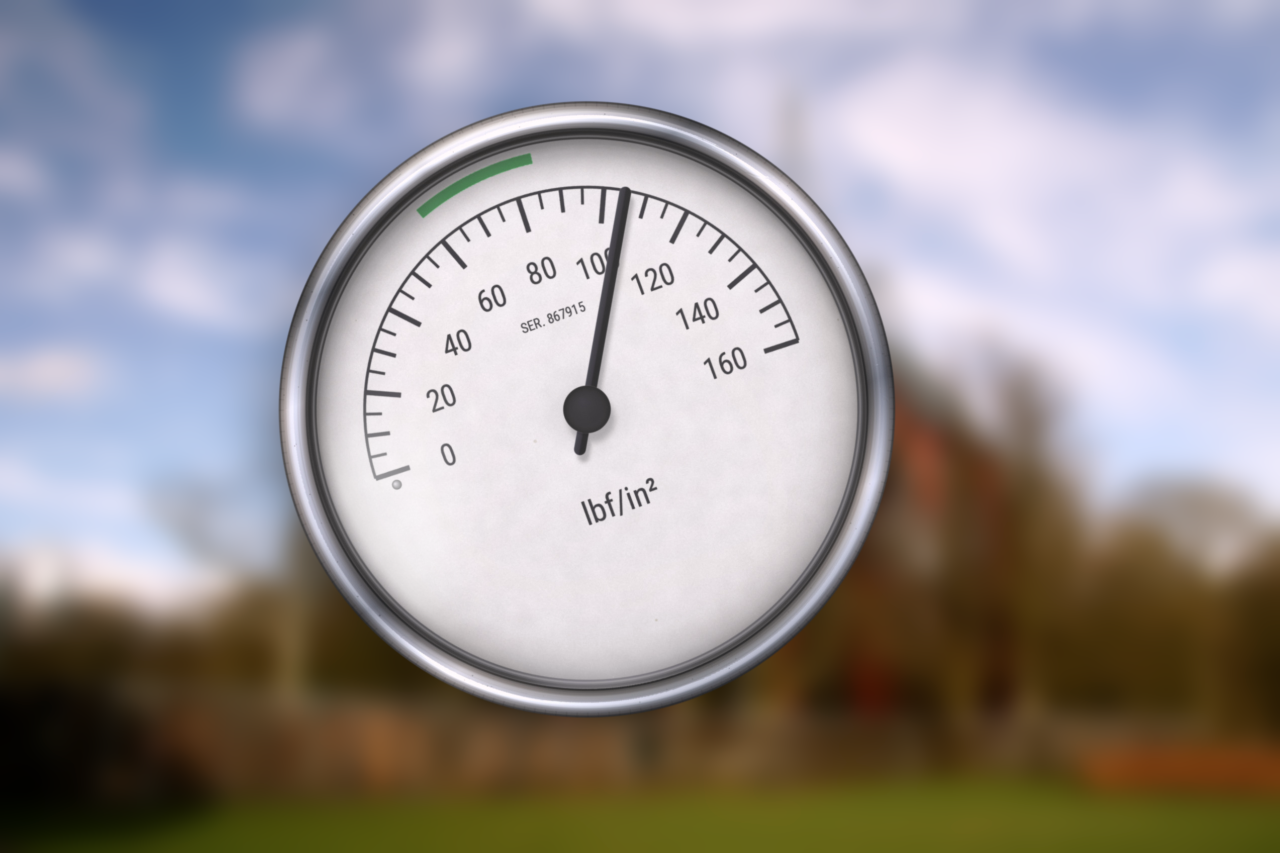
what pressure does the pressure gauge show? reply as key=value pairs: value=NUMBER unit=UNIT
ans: value=105 unit=psi
